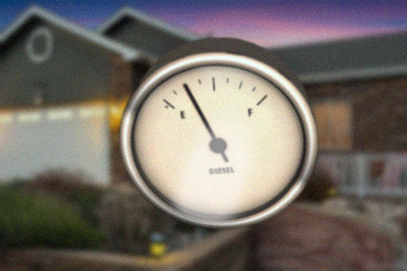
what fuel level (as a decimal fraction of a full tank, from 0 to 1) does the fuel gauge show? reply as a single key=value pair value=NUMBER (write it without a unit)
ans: value=0.25
